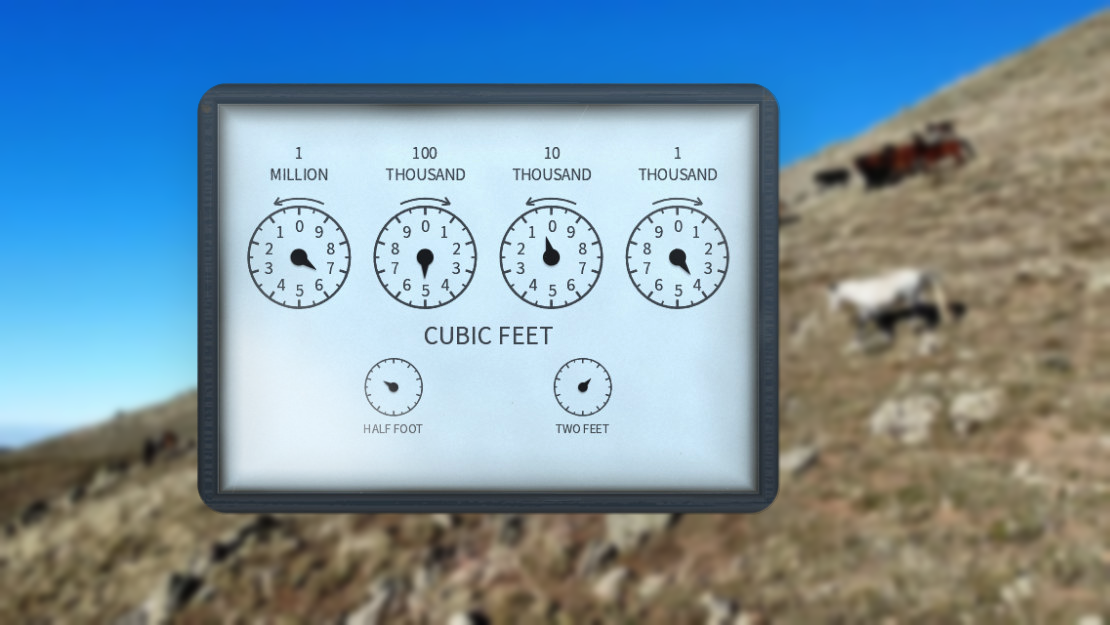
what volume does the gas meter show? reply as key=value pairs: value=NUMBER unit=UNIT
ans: value=650400 unit=ft³
